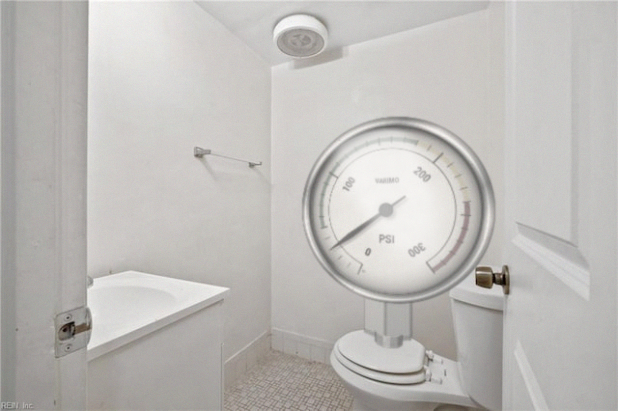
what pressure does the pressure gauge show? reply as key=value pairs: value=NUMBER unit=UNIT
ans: value=30 unit=psi
